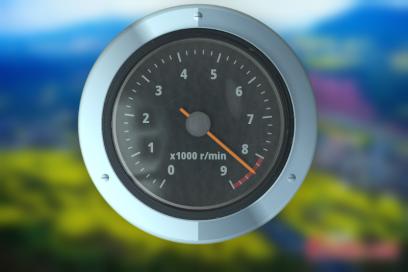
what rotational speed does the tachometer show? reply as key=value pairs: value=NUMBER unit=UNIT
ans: value=8400 unit=rpm
